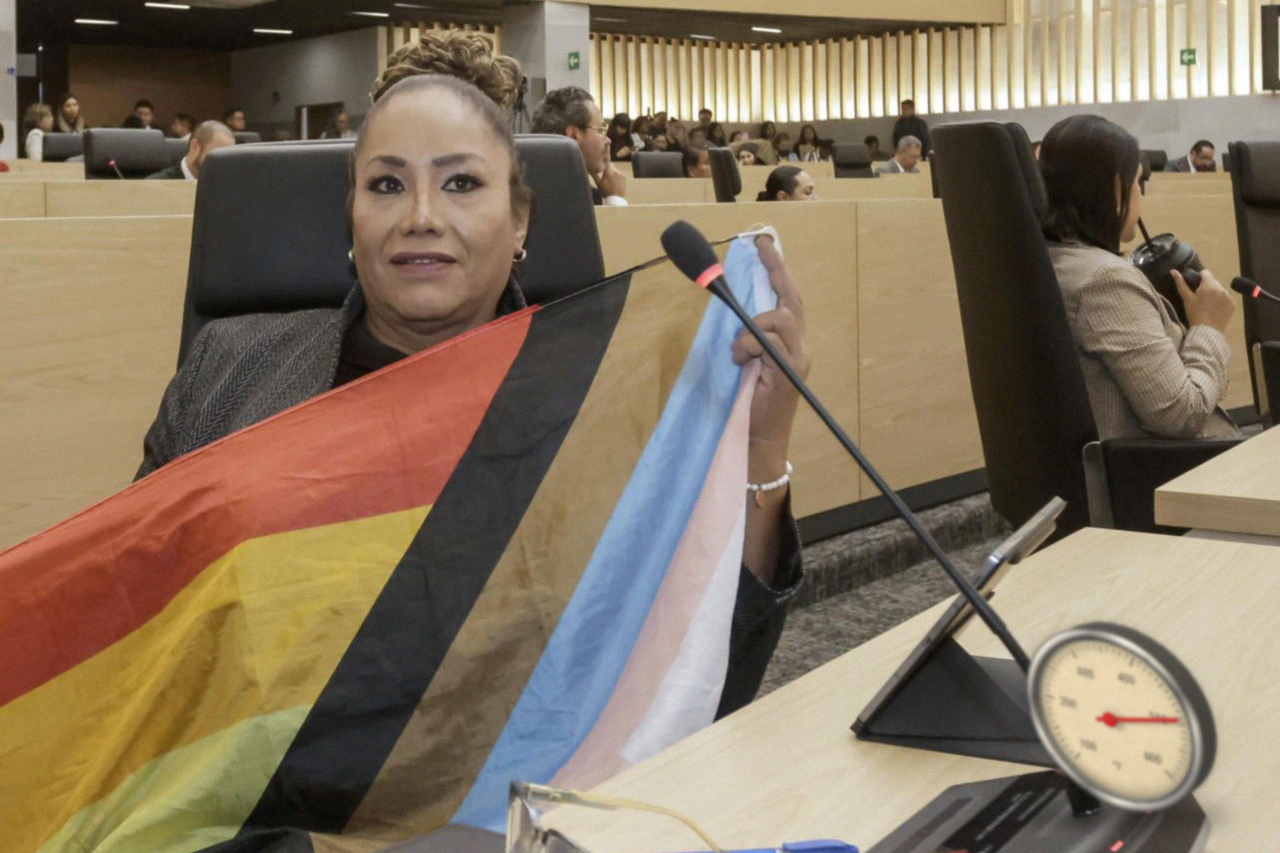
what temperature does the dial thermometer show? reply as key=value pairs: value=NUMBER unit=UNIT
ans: value=500 unit=°F
